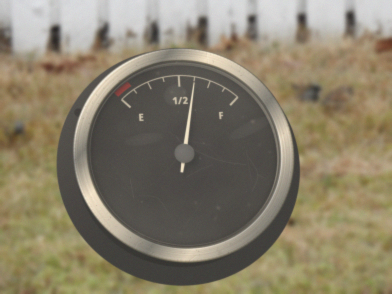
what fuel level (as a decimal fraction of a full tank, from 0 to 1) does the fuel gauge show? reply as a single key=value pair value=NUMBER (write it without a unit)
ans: value=0.625
